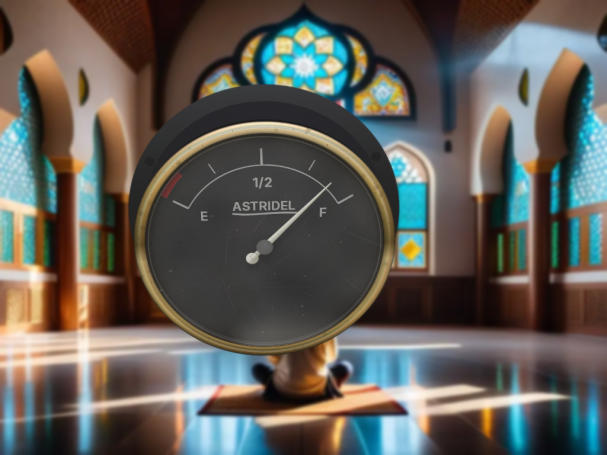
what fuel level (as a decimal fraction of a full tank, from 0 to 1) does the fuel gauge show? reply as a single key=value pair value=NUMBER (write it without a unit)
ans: value=0.875
